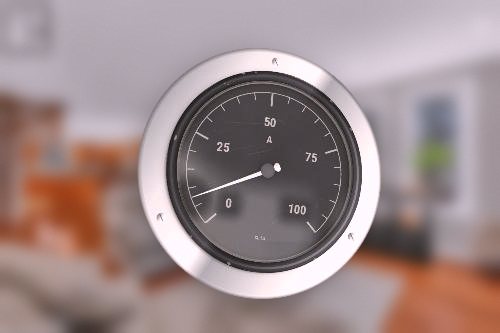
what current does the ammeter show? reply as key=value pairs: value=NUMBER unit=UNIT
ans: value=7.5 unit=A
